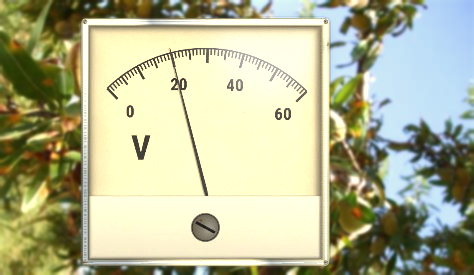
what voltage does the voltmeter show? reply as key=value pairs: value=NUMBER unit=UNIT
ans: value=20 unit=V
